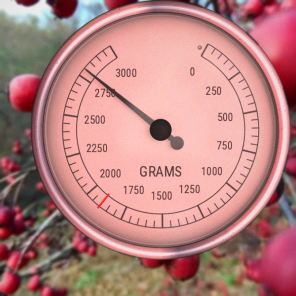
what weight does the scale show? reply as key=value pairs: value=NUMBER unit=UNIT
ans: value=2800 unit=g
